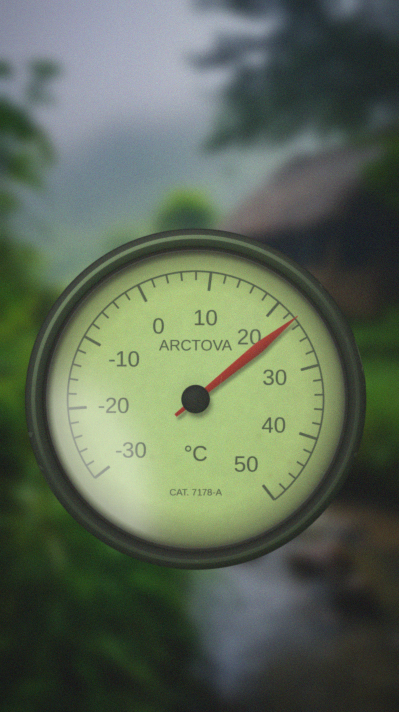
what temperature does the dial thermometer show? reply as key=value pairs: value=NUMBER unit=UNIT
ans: value=23 unit=°C
